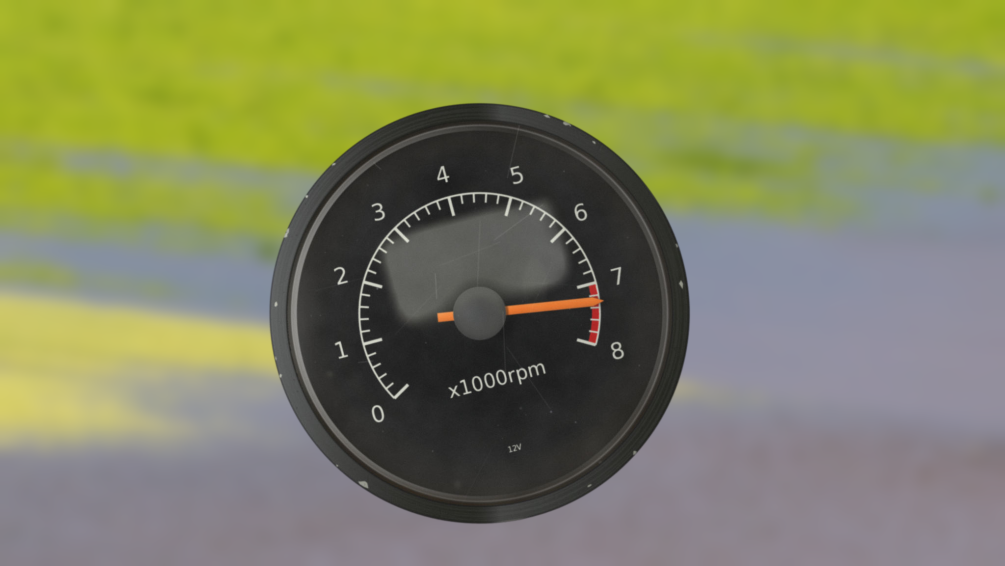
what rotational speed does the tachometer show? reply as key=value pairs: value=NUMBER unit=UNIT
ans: value=7300 unit=rpm
